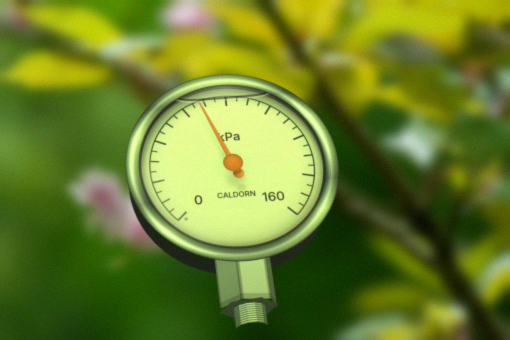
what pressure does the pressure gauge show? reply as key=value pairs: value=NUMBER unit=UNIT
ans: value=67.5 unit=kPa
